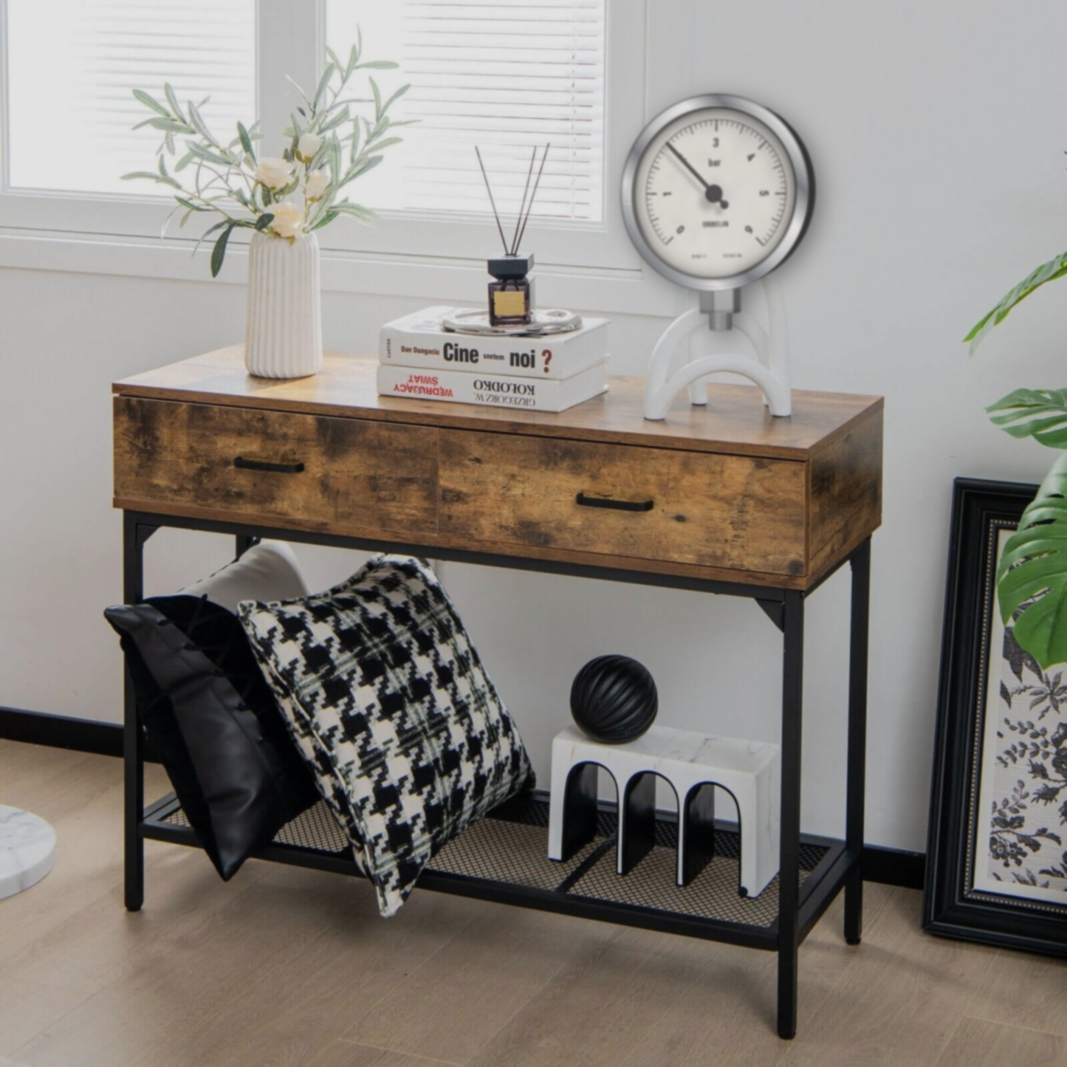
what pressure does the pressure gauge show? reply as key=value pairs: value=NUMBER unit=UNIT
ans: value=2 unit=bar
